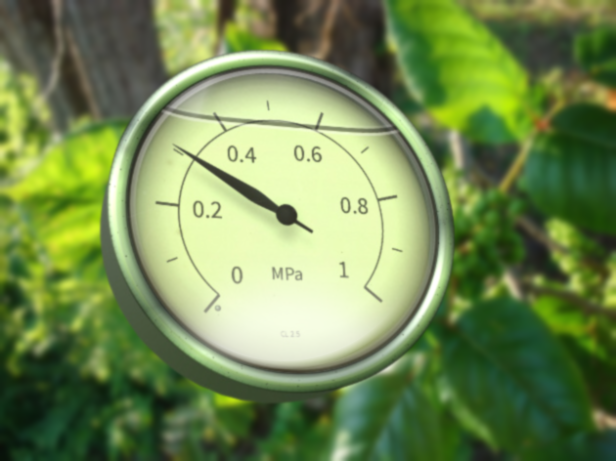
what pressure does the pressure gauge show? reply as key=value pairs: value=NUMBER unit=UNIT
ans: value=0.3 unit=MPa
